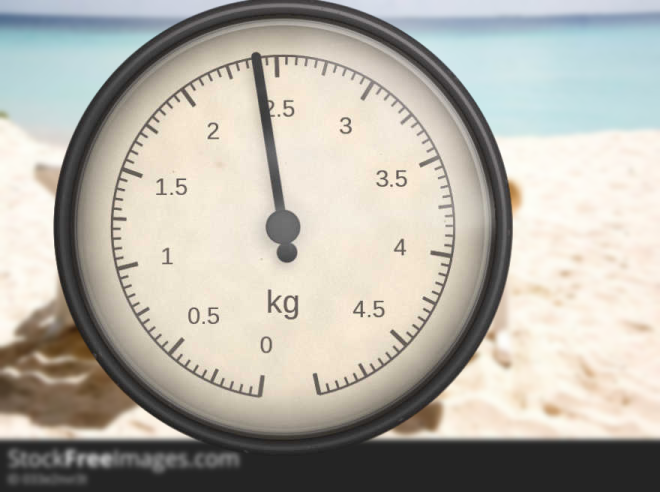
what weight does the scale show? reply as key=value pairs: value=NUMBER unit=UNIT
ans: value=2.4 unit=kg
